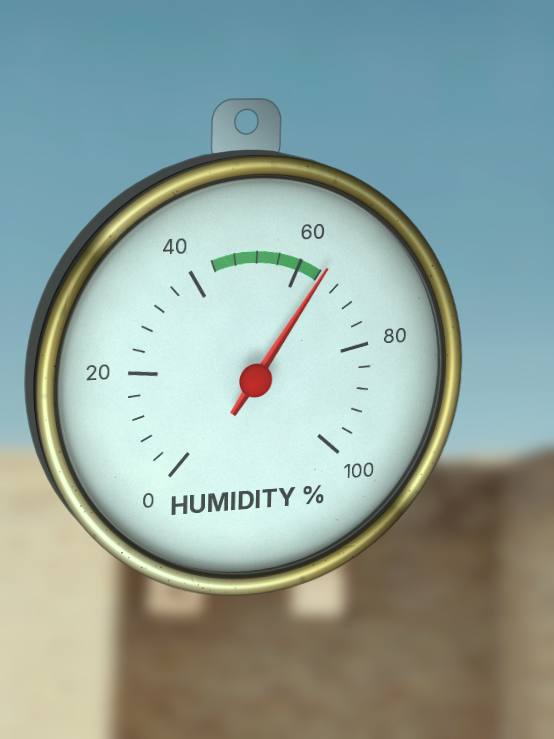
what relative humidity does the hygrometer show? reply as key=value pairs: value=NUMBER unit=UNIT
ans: value=64 unit=%
